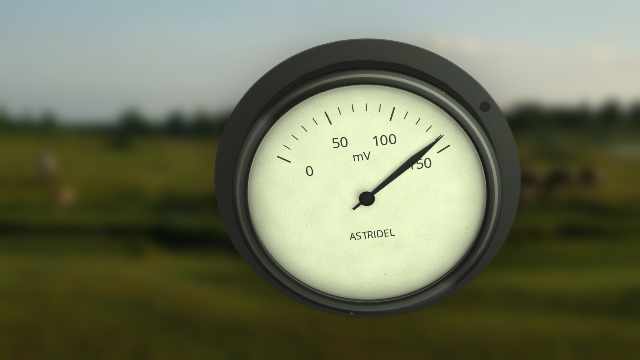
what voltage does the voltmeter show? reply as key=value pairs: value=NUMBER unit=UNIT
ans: value=140 unit=mV
